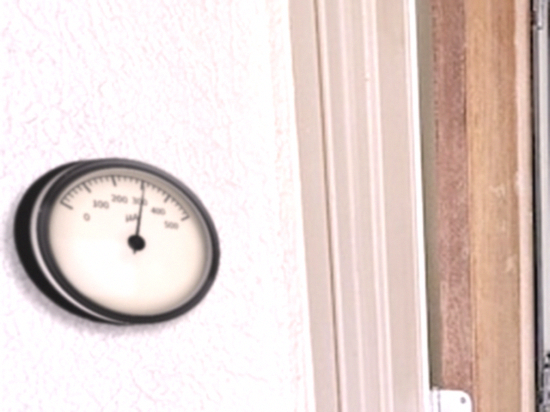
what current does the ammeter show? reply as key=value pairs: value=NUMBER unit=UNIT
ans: value=300 unit=µA
